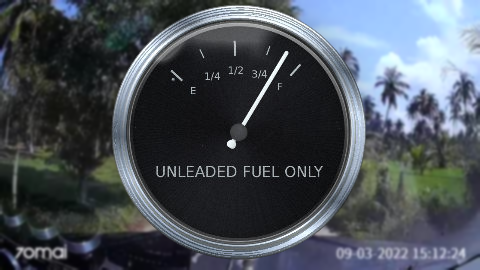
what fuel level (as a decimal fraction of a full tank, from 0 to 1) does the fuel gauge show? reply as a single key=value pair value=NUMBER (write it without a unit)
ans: value=0.875
